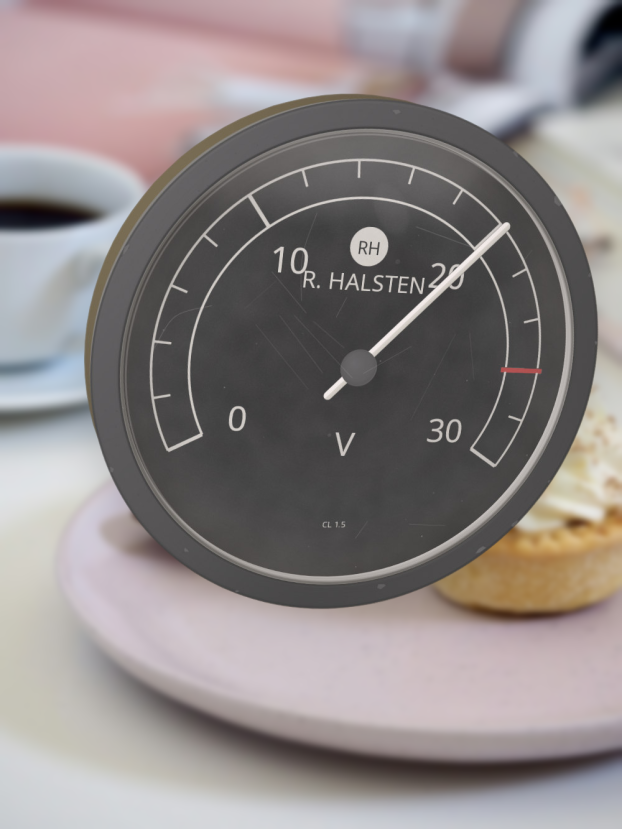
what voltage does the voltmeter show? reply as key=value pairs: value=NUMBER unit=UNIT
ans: value=20 unit=V
